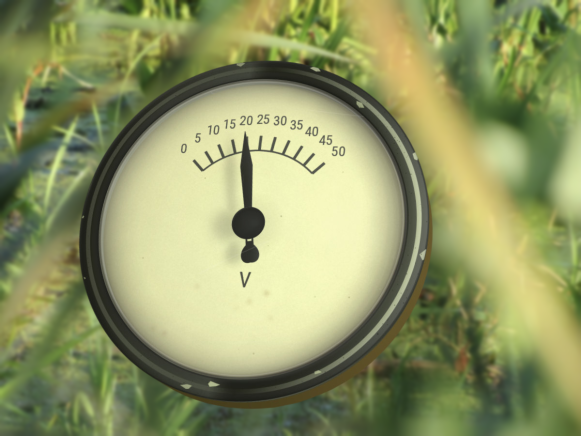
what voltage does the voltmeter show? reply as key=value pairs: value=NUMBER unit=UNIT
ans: value=20 unit=V
